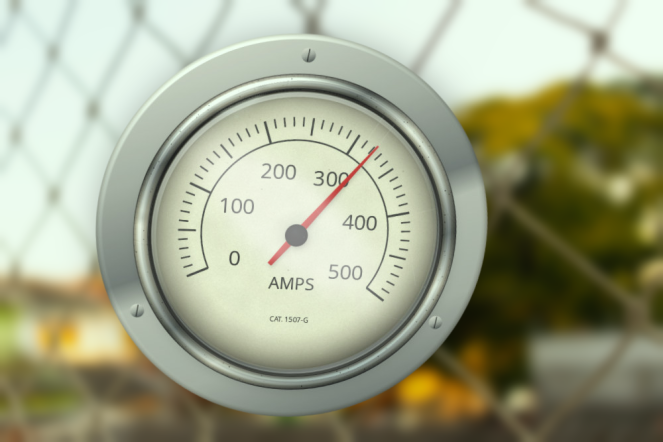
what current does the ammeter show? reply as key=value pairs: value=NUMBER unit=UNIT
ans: value=320 unit=A
